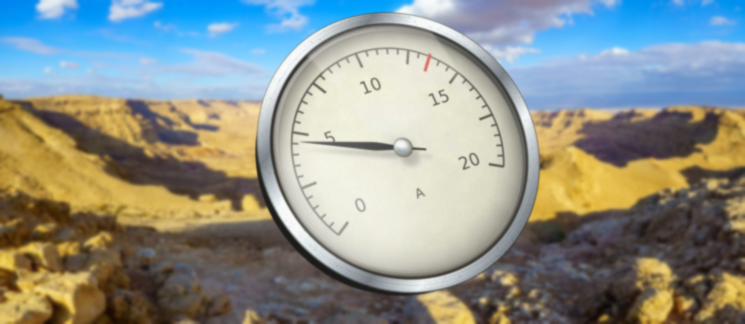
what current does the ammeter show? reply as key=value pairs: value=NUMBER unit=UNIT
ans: value=4.5 unit=A
